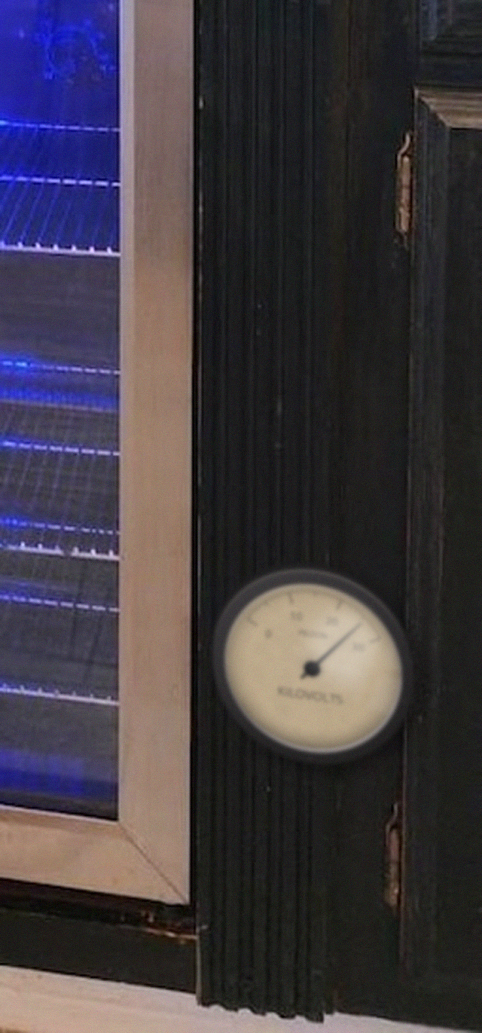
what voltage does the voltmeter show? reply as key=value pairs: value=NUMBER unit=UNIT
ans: value=25 unit=kV
